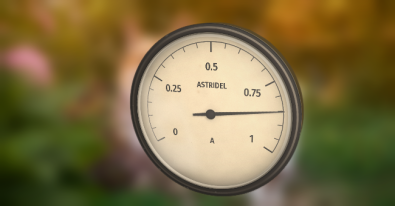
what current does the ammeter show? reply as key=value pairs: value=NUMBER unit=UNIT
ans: value=0.85 unit=A
